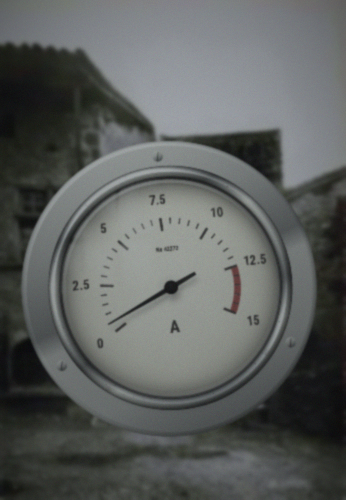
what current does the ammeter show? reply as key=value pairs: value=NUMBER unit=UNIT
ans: value=0.5 unit=A
